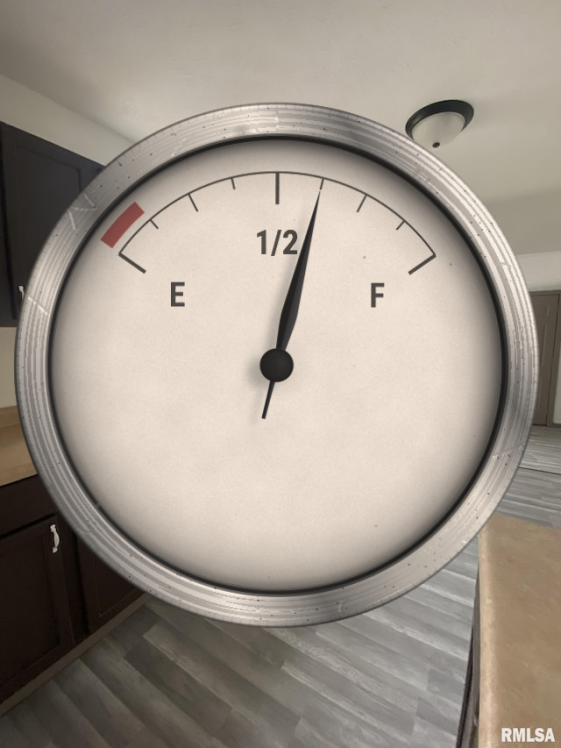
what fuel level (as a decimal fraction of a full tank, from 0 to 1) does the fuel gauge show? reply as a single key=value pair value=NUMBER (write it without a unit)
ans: value=0.625
